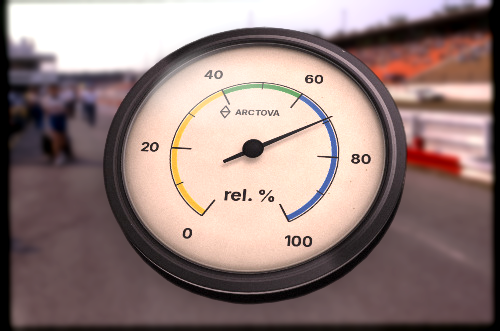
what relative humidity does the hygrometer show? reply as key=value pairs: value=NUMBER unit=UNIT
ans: value=70 unit=%
